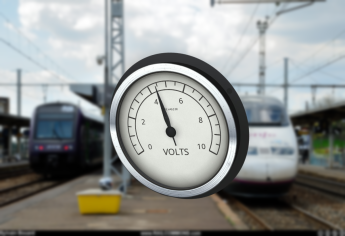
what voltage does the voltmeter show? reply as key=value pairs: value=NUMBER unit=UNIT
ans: value=4.5 unit=V
